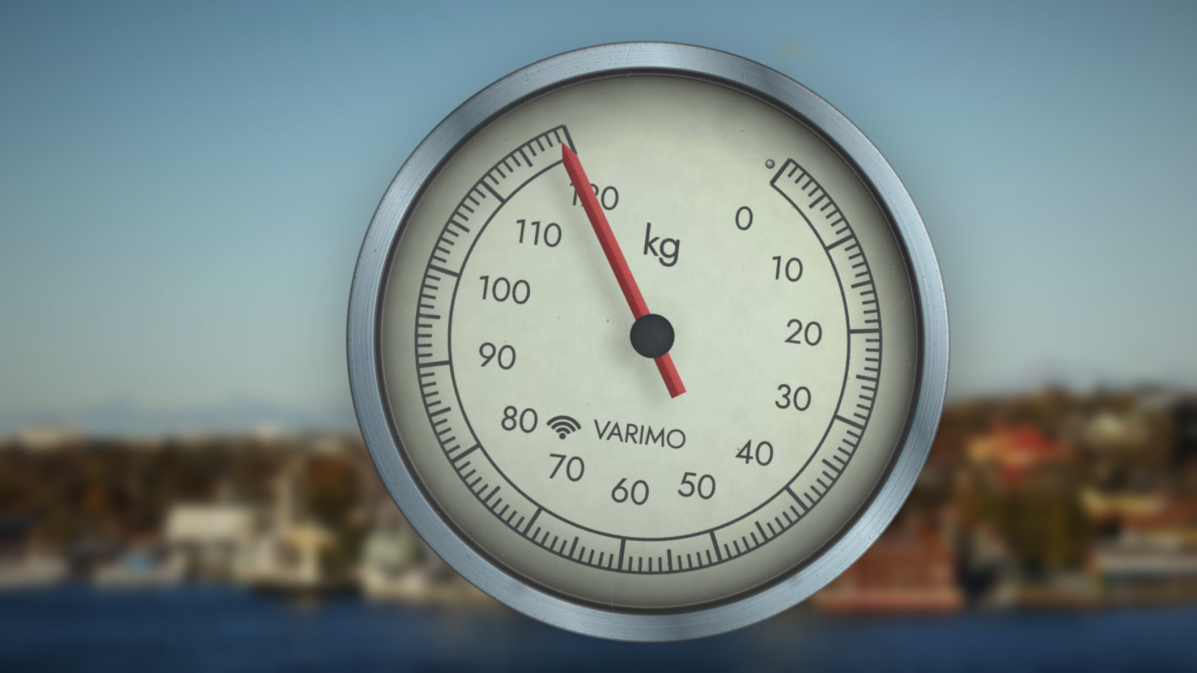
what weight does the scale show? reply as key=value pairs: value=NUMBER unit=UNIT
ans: value=119 unit=kg
